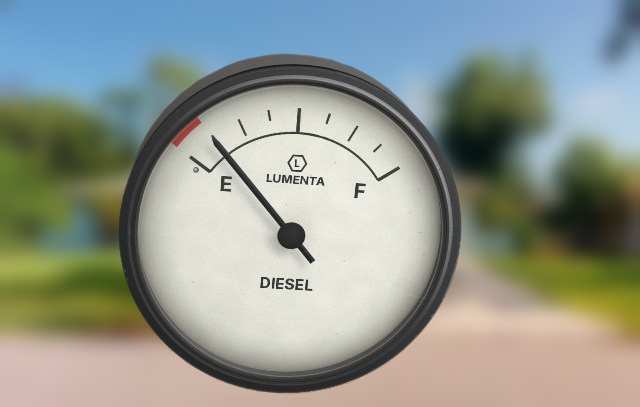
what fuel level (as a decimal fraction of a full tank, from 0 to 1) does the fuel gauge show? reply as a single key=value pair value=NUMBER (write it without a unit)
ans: value=0.125
